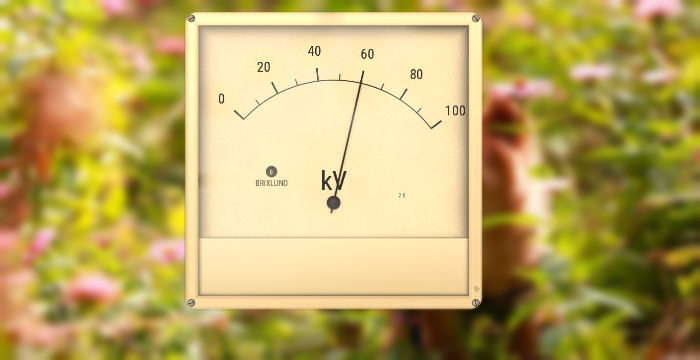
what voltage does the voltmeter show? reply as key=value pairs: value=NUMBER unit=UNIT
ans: value=60 unit=kV
